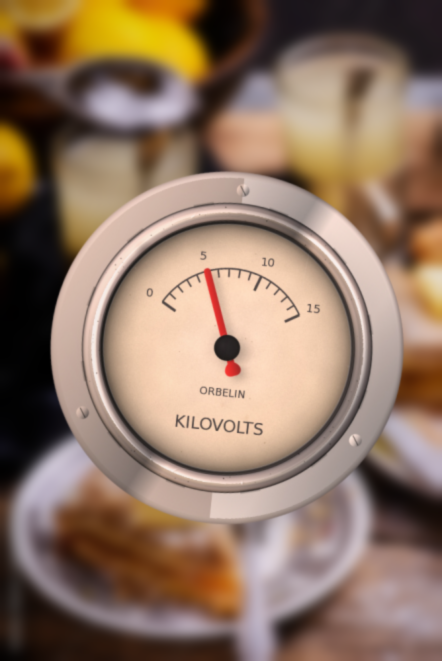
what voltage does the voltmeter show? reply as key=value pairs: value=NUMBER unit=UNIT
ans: value=5 unit=kV
